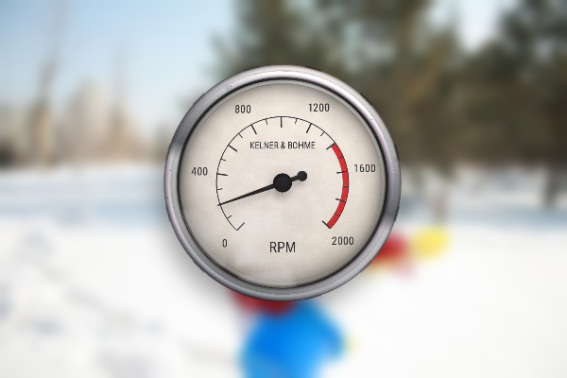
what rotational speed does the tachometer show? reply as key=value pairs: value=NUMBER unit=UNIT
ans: value=200 unit=rpm
